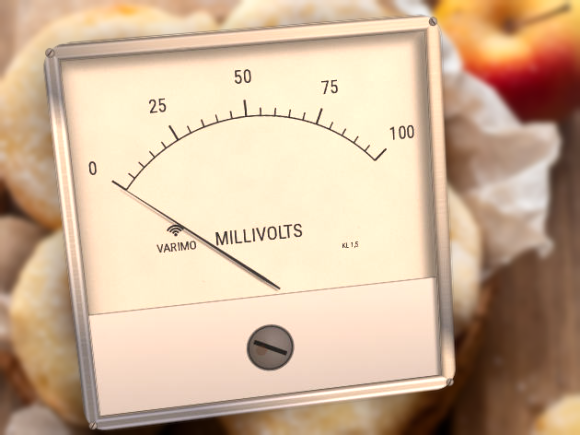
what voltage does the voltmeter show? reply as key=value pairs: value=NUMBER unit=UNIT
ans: value=0 unit=mV
